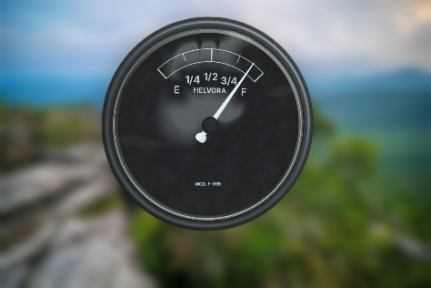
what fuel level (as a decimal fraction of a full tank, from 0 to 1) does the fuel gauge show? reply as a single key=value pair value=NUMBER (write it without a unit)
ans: value=0.875
